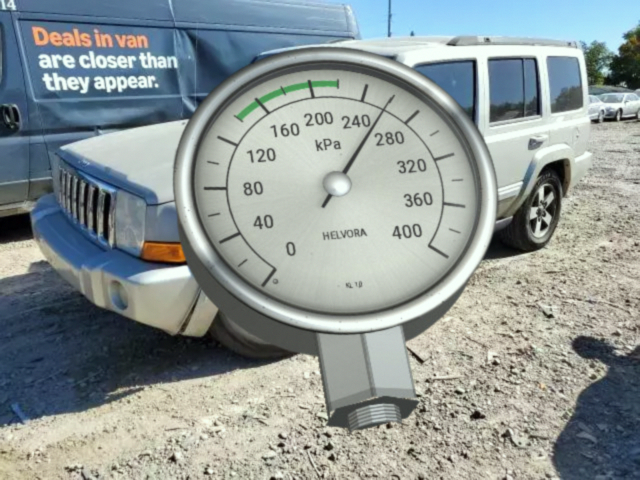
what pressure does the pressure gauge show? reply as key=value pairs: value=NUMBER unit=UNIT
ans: value=260 unit=kPa
